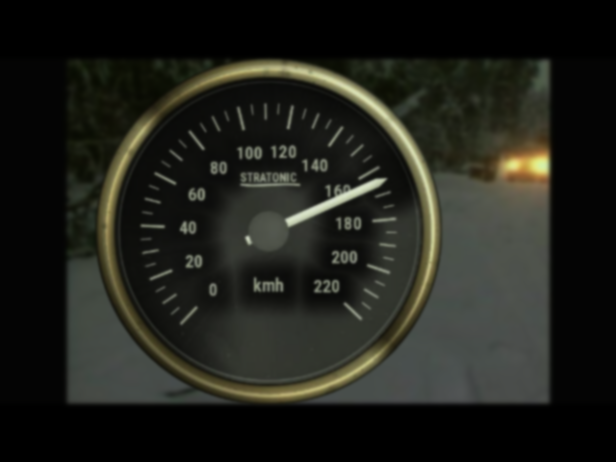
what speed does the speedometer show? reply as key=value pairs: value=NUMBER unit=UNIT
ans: value=165 unit=km/h
